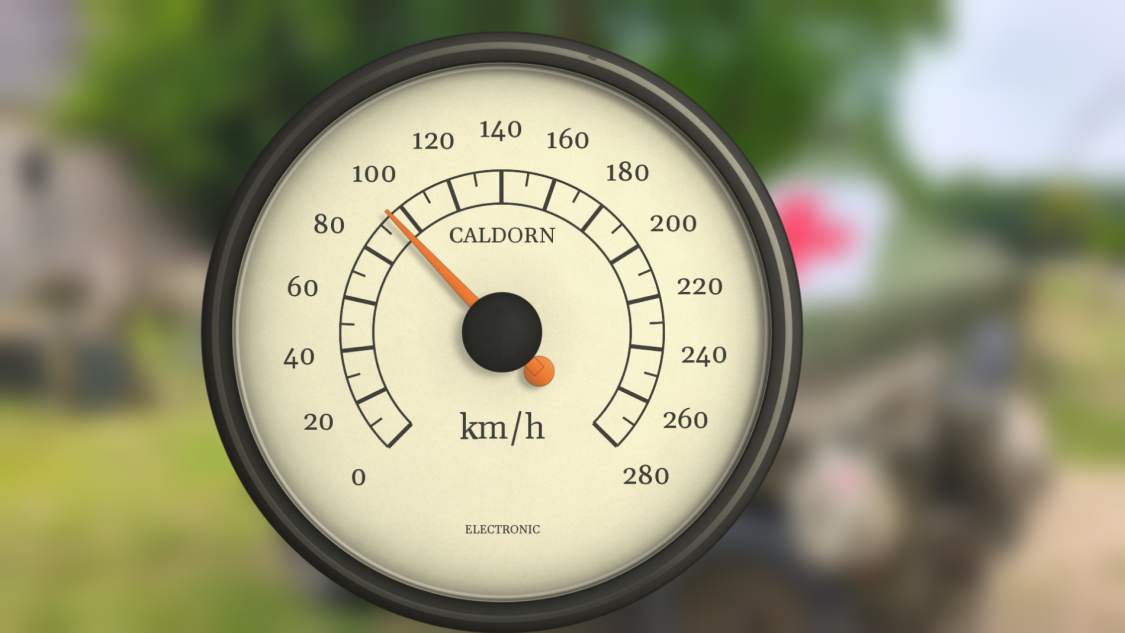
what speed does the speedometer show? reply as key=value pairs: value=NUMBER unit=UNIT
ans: value=95 unit=km/h
